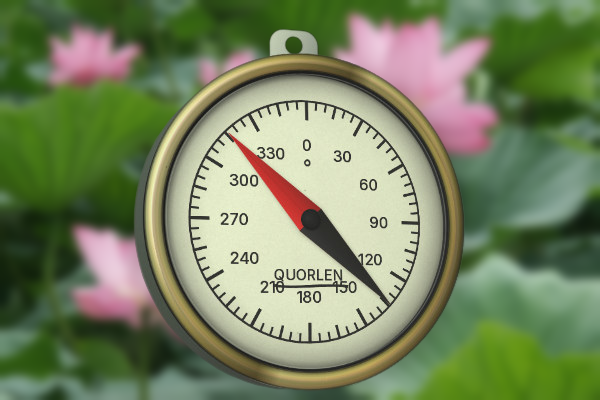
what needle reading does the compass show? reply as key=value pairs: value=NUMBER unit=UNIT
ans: value=315 unit=°
